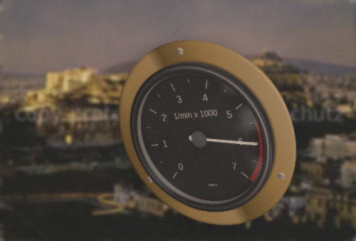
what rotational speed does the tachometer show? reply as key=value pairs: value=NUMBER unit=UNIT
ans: value=6000 unit=rpm
